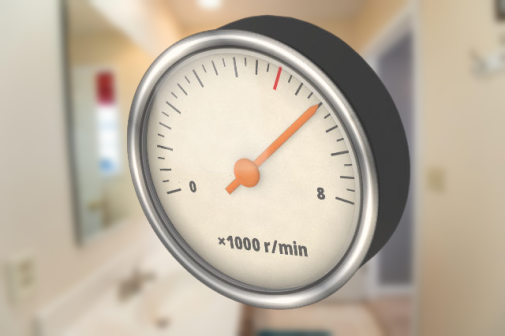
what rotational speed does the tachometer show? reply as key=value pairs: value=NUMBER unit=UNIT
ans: value=6000 unit=rpm
